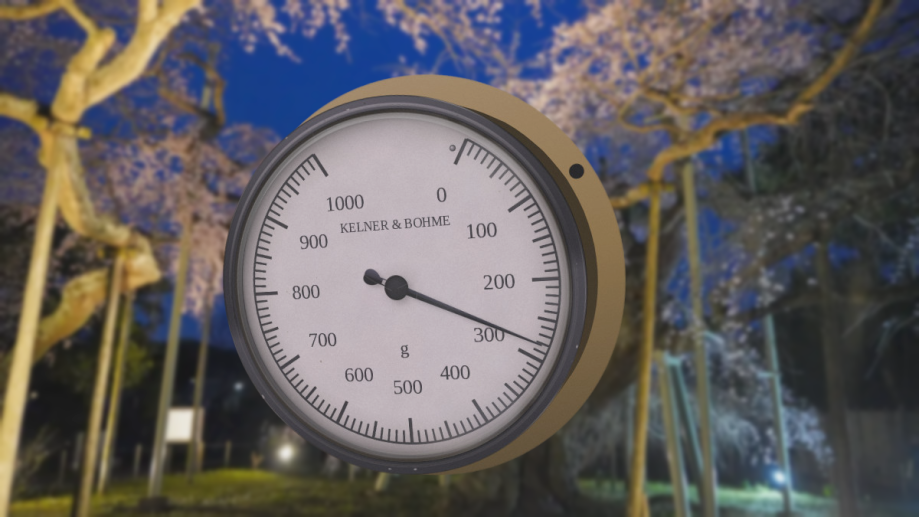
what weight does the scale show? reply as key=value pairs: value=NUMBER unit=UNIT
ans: value=280 unit=g
